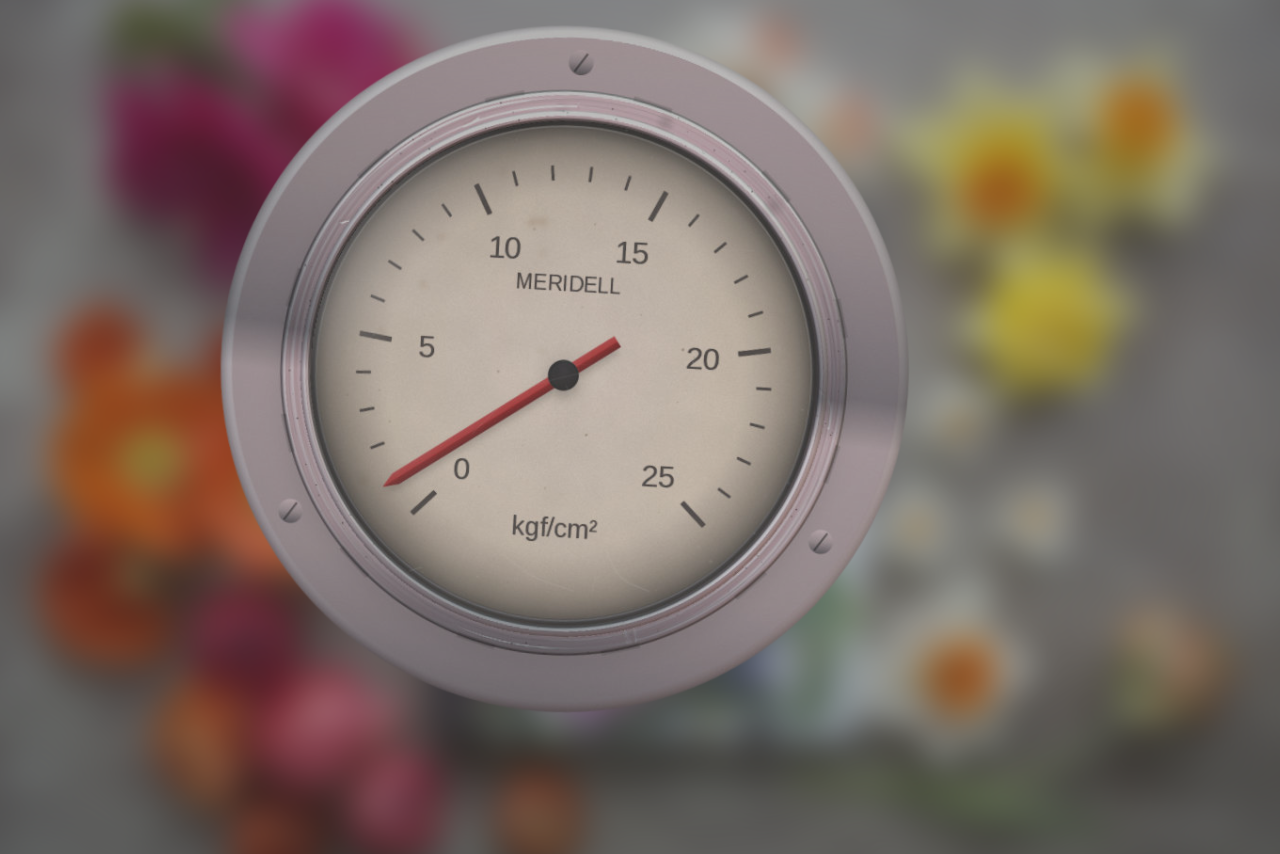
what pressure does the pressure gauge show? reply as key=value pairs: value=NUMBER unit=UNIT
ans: value=1 unit=kg/cm²
